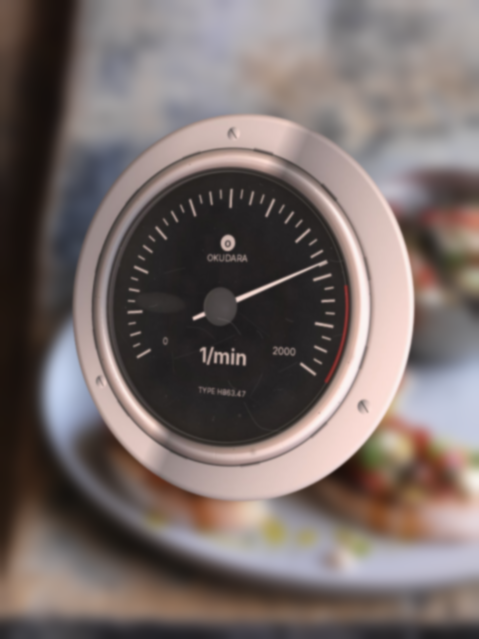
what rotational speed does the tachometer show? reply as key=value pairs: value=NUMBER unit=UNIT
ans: value=1550 unit=rpm
